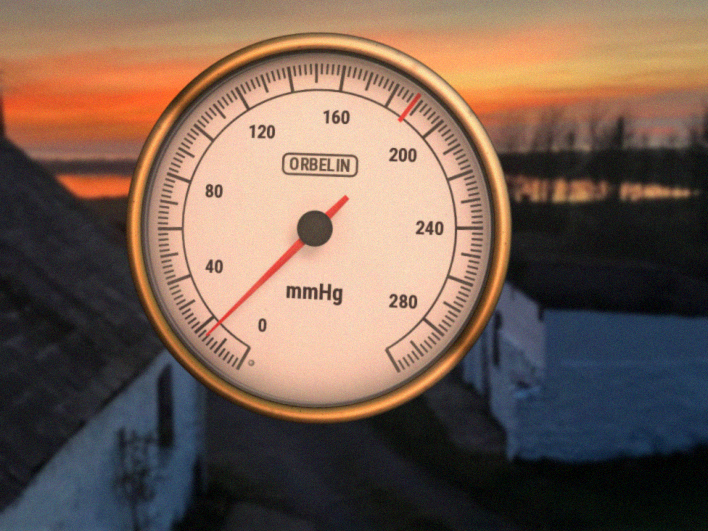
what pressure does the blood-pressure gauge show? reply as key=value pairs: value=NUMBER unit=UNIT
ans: value=16 unit=mmHg
